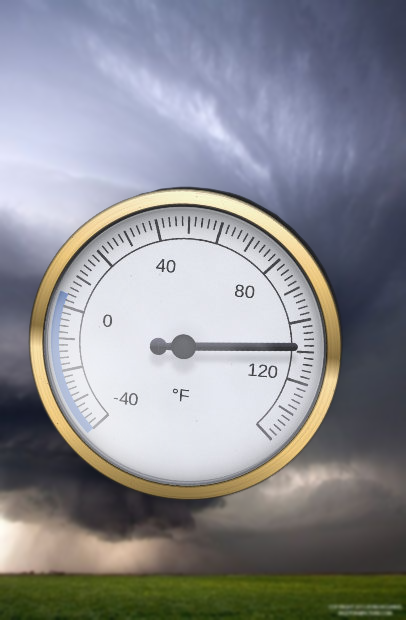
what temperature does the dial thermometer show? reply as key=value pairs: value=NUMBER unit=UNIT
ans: value=108 unit=°F
